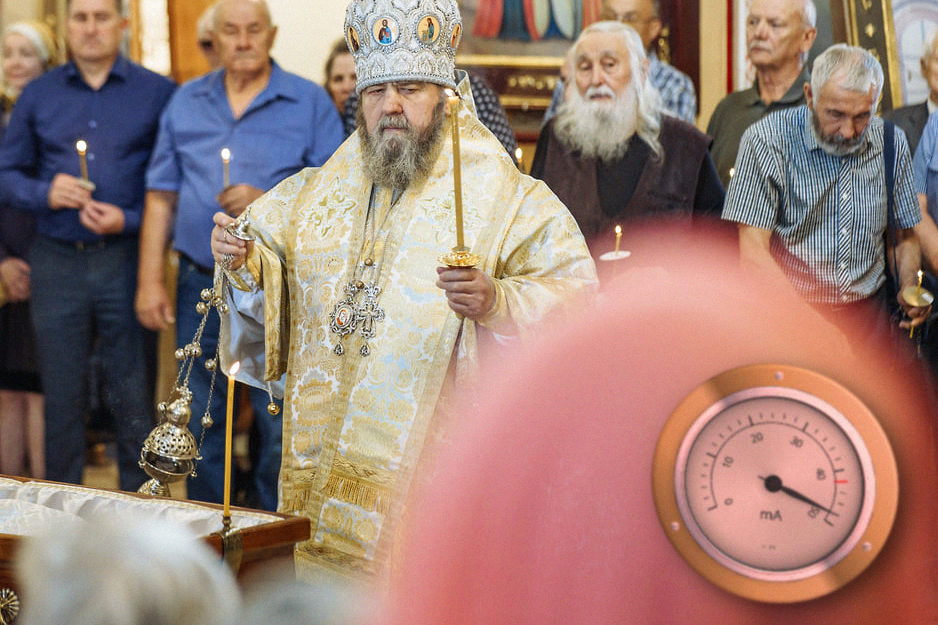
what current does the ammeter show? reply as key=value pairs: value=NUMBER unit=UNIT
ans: value=48 unit=mA
